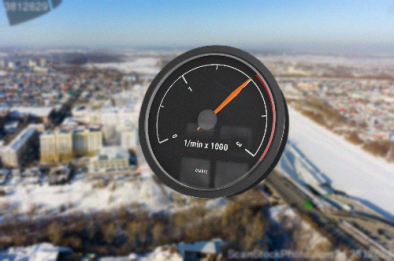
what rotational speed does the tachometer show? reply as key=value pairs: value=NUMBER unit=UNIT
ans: value=2000 unit=rpm
